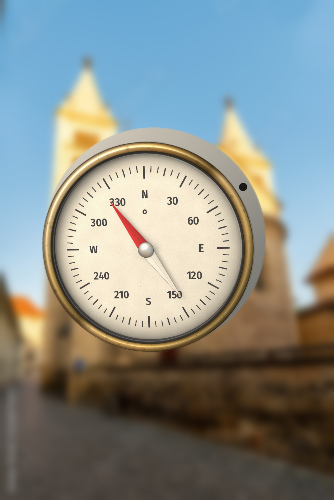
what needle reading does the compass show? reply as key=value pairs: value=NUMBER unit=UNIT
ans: value=325 unit=°
